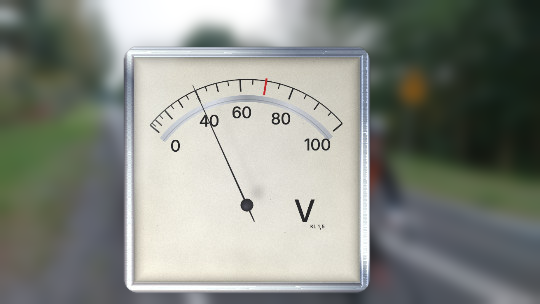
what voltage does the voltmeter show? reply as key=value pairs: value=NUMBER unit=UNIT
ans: value=40 unit=V
